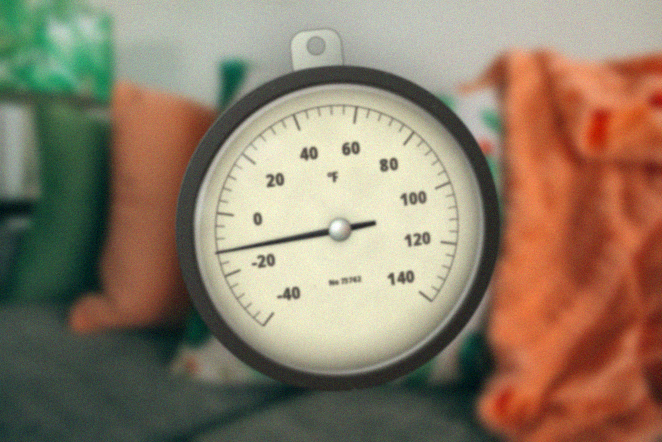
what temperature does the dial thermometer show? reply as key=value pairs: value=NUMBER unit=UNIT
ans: value=-12 unit=°F
